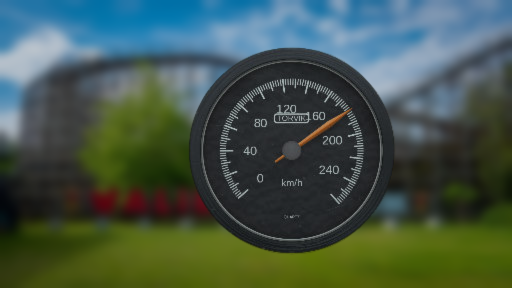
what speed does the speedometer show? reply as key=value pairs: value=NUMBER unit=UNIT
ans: value=180 unit=km/h
